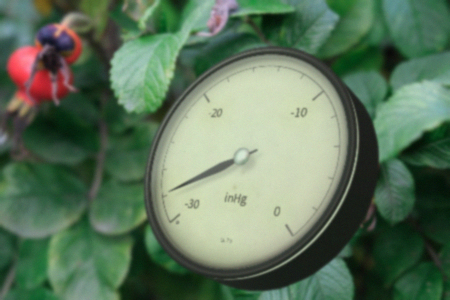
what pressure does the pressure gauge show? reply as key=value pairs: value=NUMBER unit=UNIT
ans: value=-28 unit=inHg
